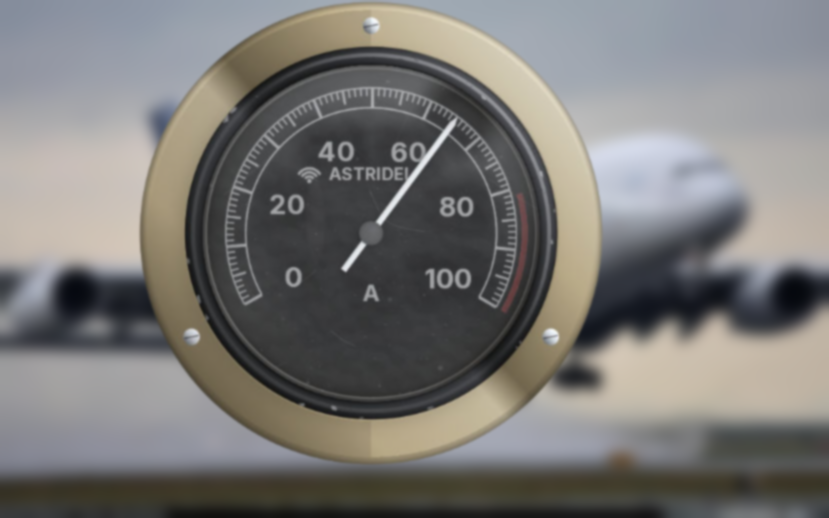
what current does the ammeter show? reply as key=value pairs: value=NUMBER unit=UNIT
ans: value=65 unit=A
